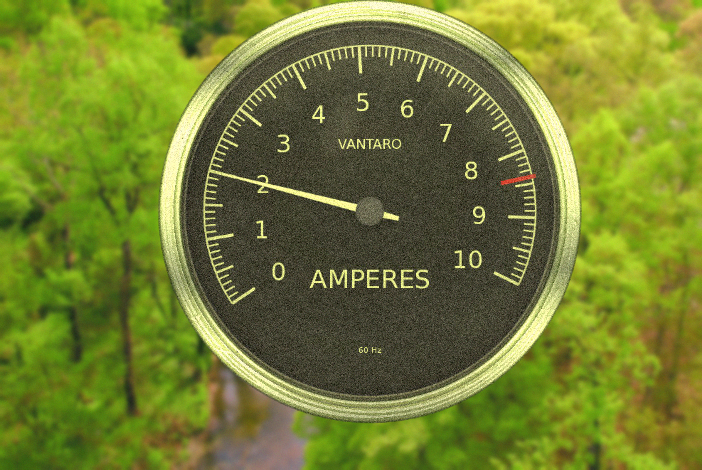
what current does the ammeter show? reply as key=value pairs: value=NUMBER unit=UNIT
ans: value=2 unit=A
